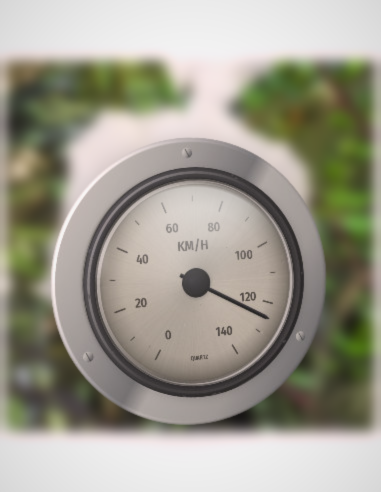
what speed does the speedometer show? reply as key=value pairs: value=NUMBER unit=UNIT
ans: value=125 unit=km/h
